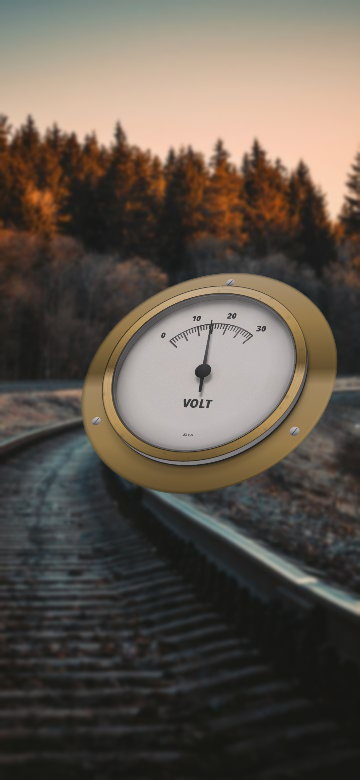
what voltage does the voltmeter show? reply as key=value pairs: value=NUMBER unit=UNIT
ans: value=15 unit=V
